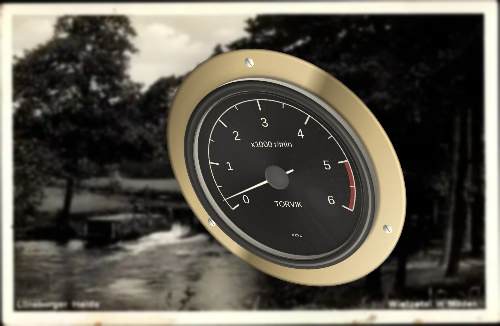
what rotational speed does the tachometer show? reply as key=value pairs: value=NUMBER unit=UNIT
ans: value=250 unit=rpm
